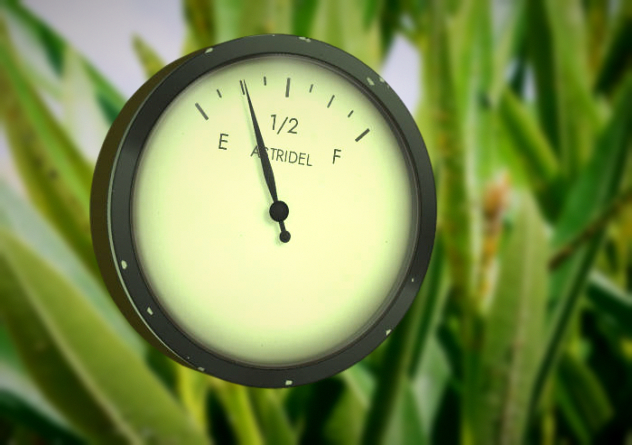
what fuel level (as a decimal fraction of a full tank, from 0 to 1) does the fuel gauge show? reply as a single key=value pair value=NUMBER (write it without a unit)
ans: value=0.25
